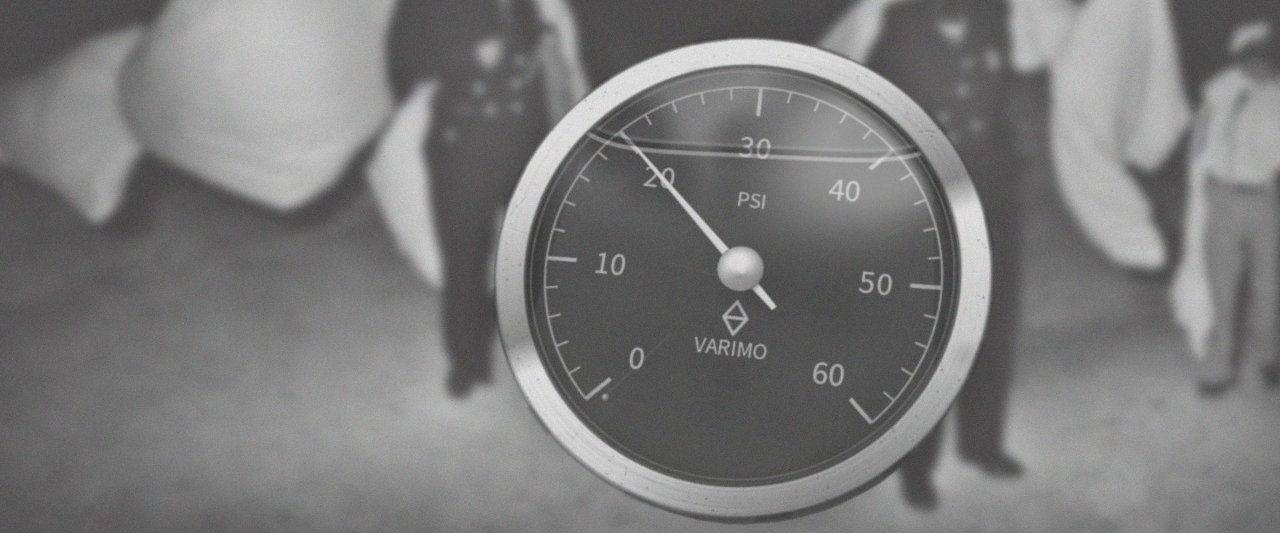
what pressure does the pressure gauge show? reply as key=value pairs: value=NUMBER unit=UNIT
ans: value=20 unit=psi
